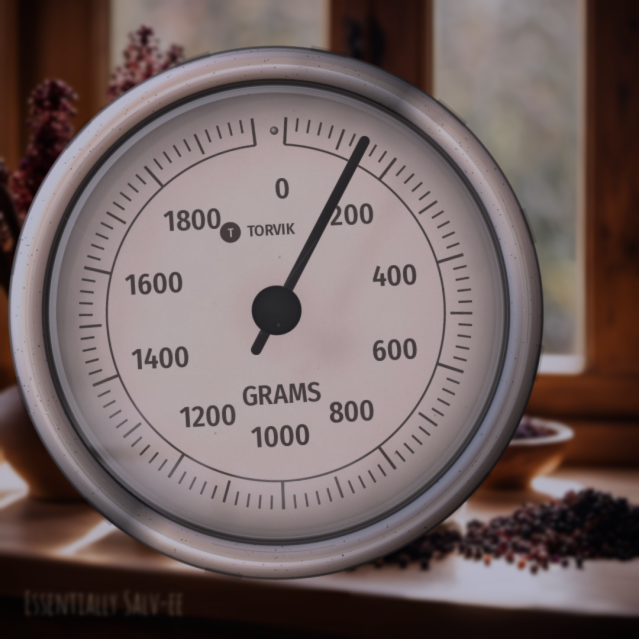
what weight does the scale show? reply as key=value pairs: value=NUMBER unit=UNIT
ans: value=140 unit=g
